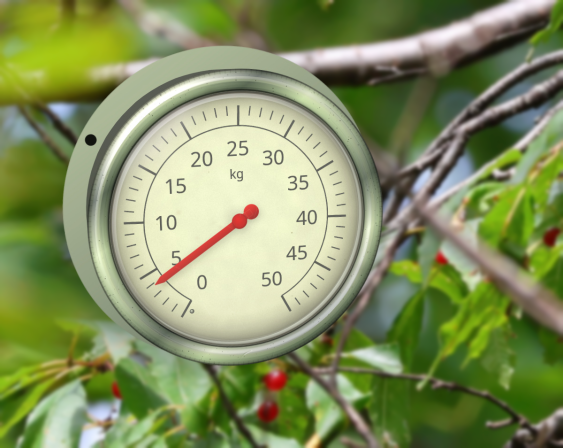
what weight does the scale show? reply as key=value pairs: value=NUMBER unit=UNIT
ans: value=4 unit=kg
